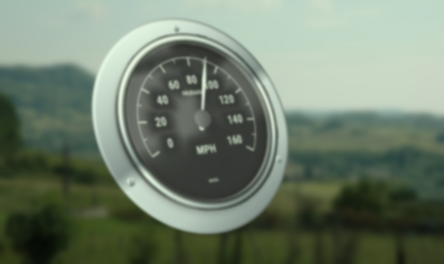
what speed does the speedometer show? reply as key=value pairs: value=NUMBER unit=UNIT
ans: value=90 unit=mph
